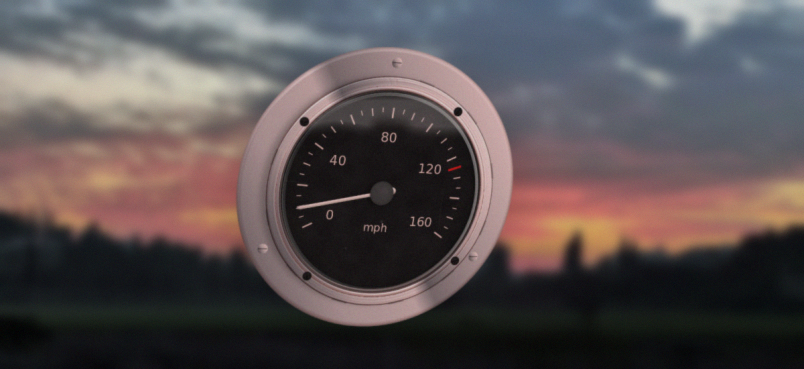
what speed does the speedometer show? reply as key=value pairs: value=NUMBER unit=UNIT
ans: value=10 unit=mph
